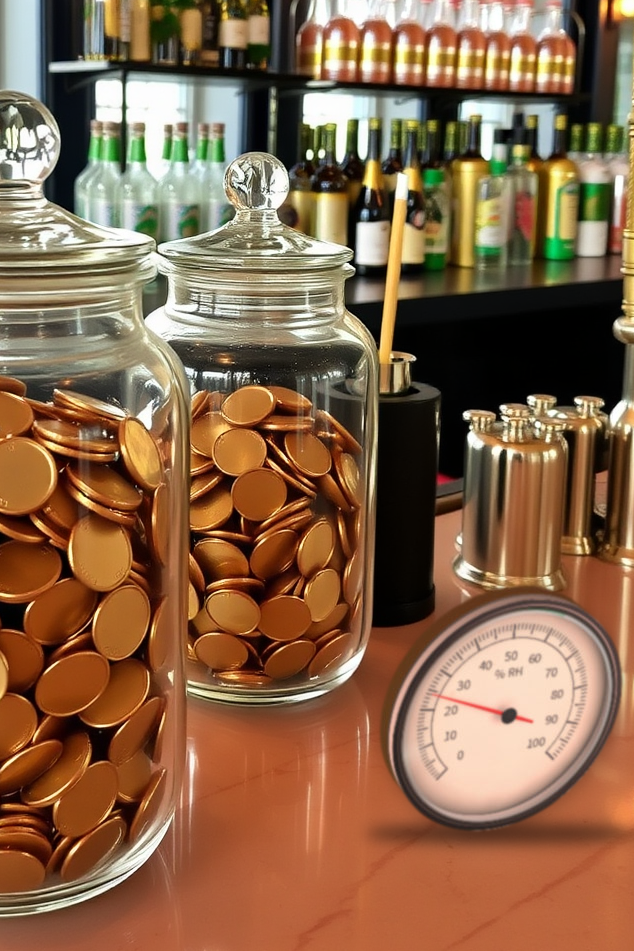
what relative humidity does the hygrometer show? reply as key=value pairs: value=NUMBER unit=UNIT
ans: value=25 unit=%
